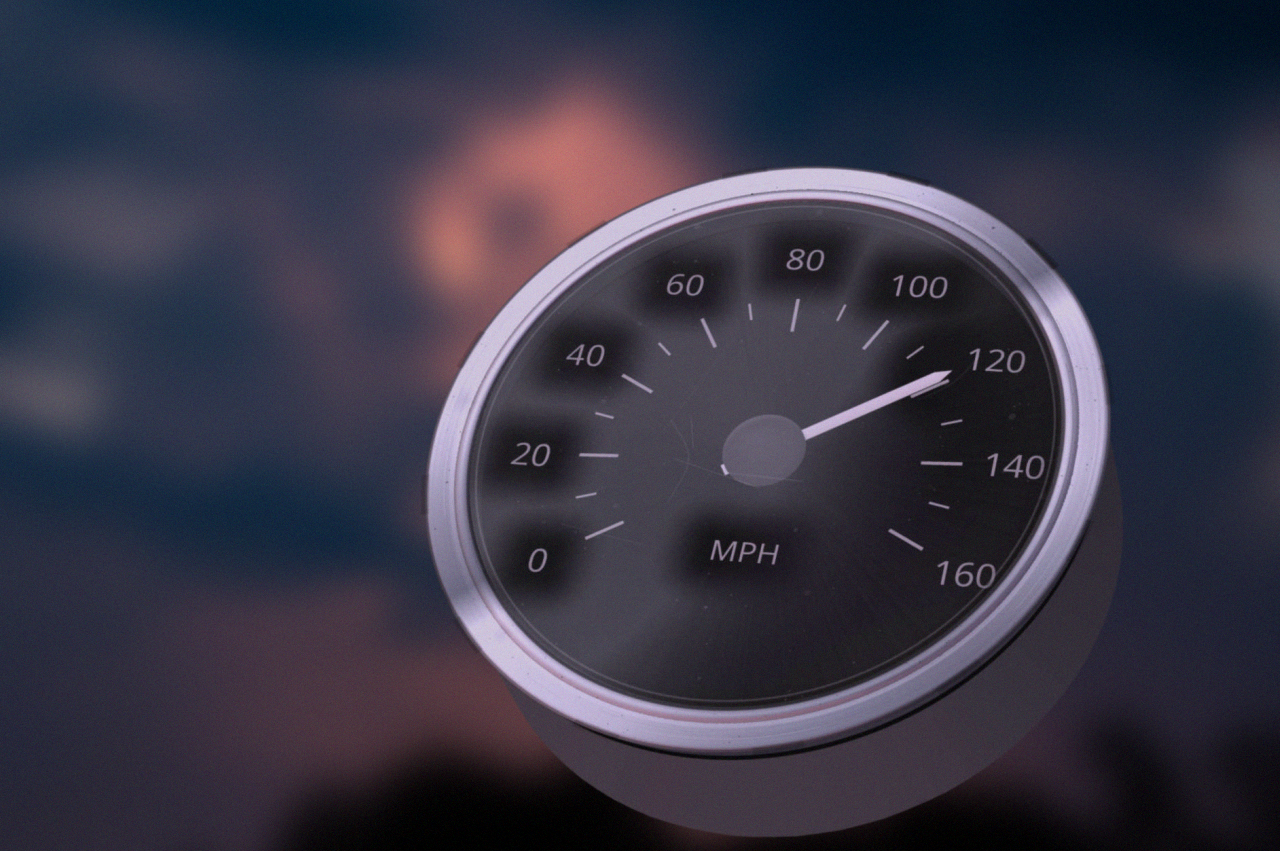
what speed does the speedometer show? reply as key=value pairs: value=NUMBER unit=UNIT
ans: value=120 unit=mph
